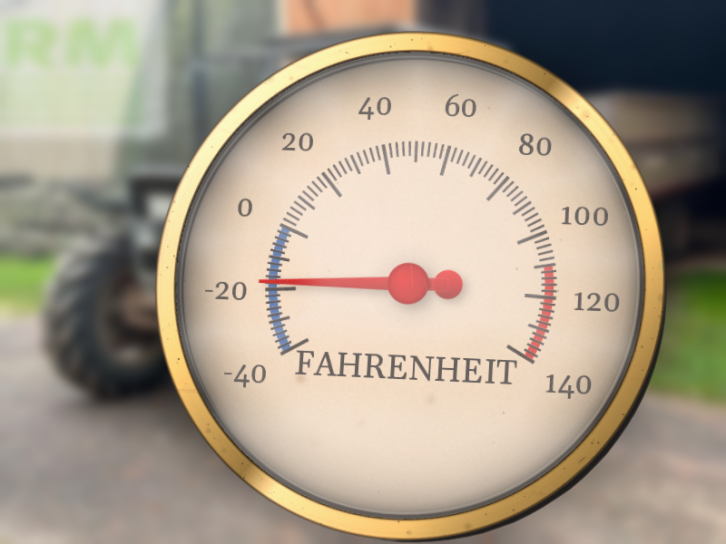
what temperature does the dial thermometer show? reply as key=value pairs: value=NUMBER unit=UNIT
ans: value=-18 unit=°F
